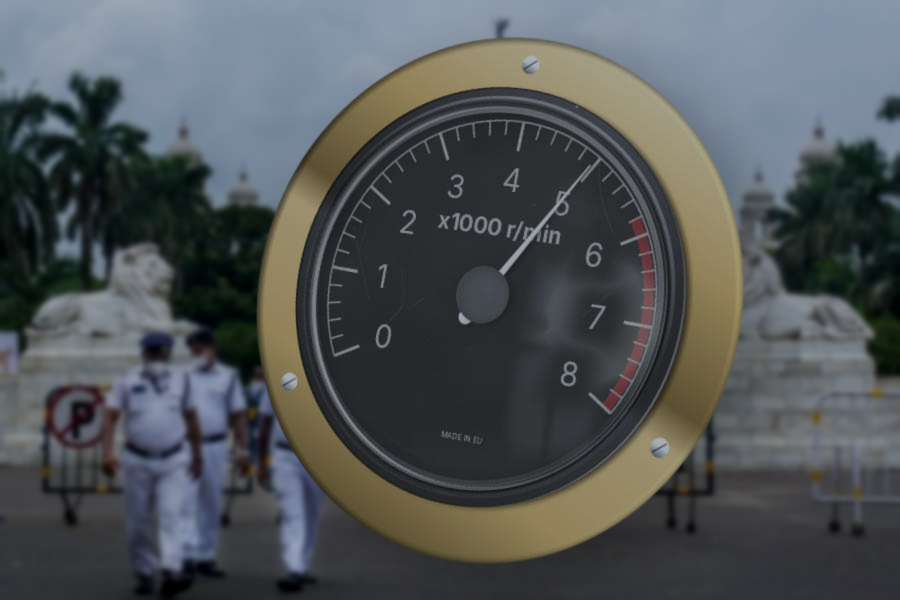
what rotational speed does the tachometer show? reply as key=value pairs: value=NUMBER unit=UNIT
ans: value=5000 unit=rpm
